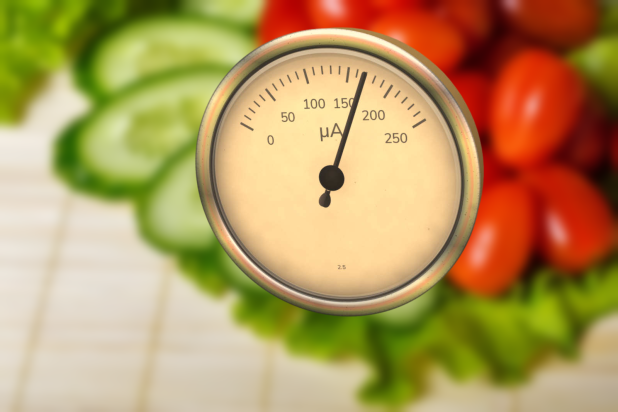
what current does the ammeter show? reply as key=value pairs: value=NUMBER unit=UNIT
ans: value=170 unit=µA
